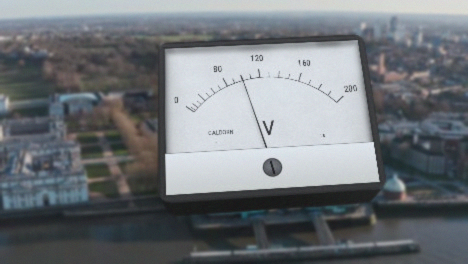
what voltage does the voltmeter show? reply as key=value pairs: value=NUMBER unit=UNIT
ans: value=100 unit=V
